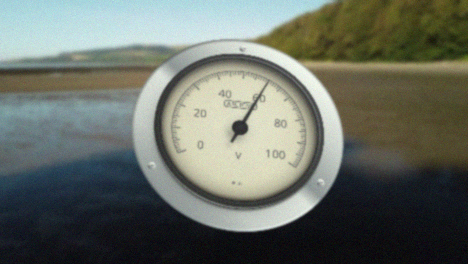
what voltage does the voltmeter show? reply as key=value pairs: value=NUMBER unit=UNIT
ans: value=60 unit=V
